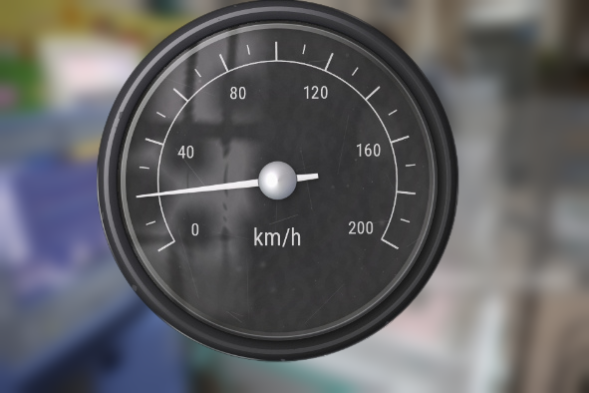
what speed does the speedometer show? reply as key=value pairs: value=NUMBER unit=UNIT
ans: value=20 unit=km/h
